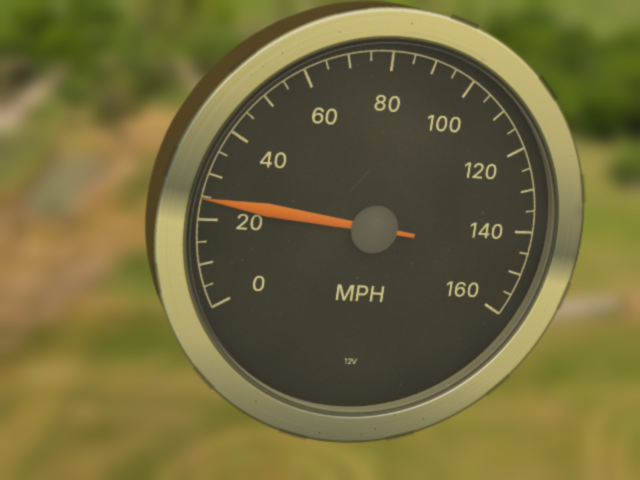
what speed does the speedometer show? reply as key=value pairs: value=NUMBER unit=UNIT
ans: value=25 unit=mph
